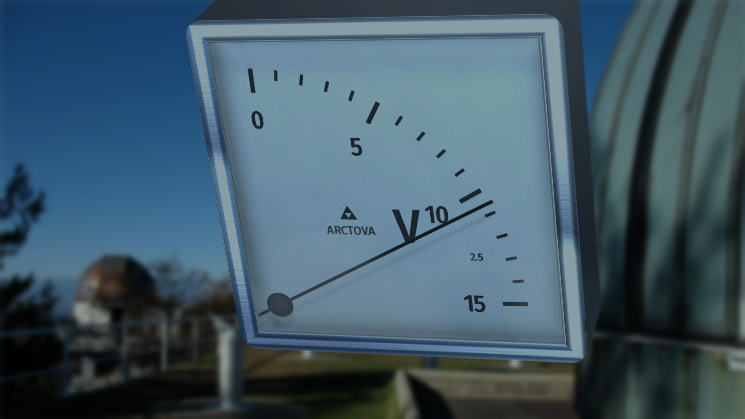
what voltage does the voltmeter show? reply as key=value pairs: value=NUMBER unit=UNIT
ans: value=10.5 unit=V
